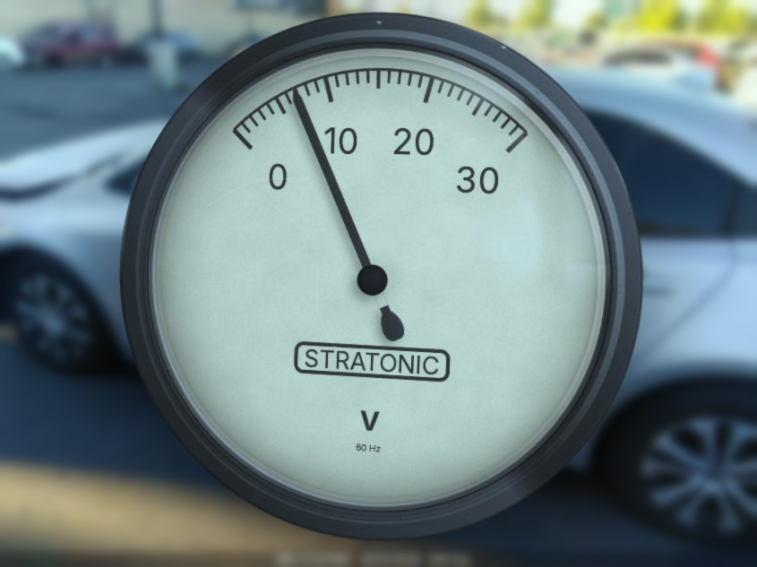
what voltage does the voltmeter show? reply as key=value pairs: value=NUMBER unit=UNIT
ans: value=7 unit=V
